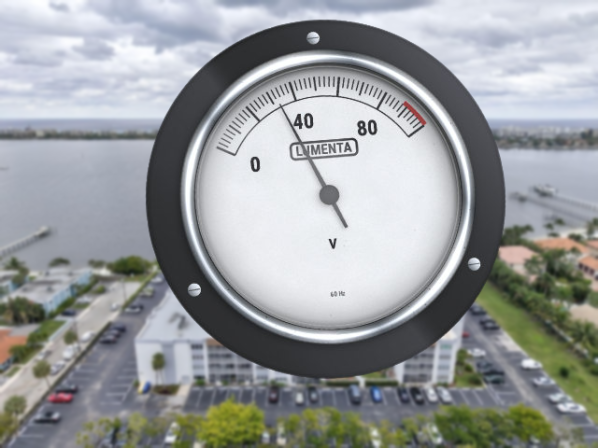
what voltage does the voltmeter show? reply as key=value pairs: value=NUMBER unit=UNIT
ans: value=32 unit=V
